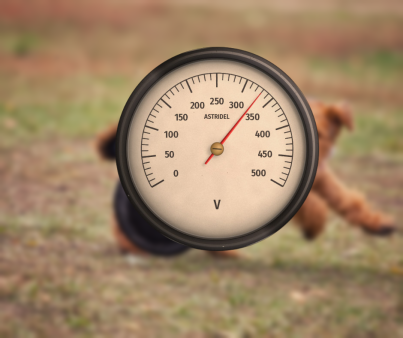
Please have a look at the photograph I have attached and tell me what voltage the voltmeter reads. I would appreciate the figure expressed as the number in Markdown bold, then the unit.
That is **330** V
